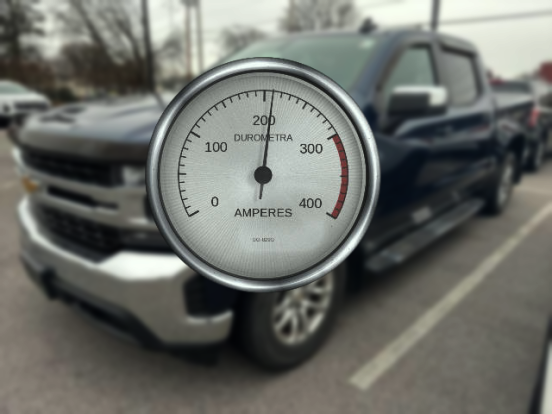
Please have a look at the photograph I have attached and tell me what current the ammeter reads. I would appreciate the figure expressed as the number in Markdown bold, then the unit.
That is **210** A
